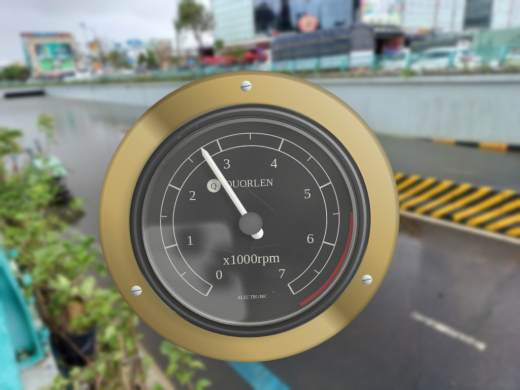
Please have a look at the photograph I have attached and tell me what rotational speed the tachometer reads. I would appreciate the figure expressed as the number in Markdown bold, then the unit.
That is **2750** rpm
